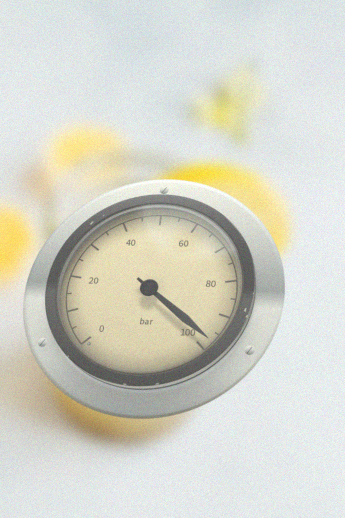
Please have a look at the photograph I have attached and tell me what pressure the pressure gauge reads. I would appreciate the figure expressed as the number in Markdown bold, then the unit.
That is **97.5** bar
